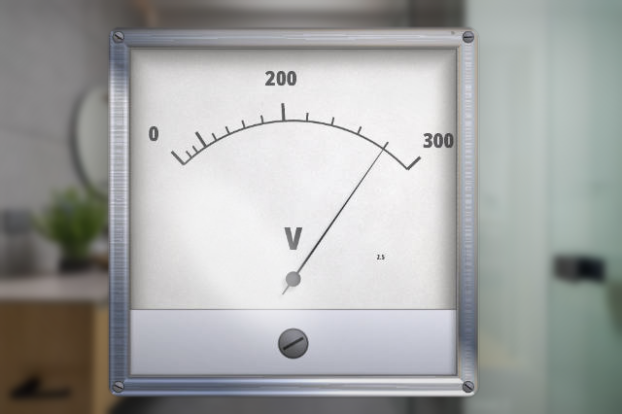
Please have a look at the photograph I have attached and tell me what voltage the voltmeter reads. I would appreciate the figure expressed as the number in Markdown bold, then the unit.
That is **280** V
